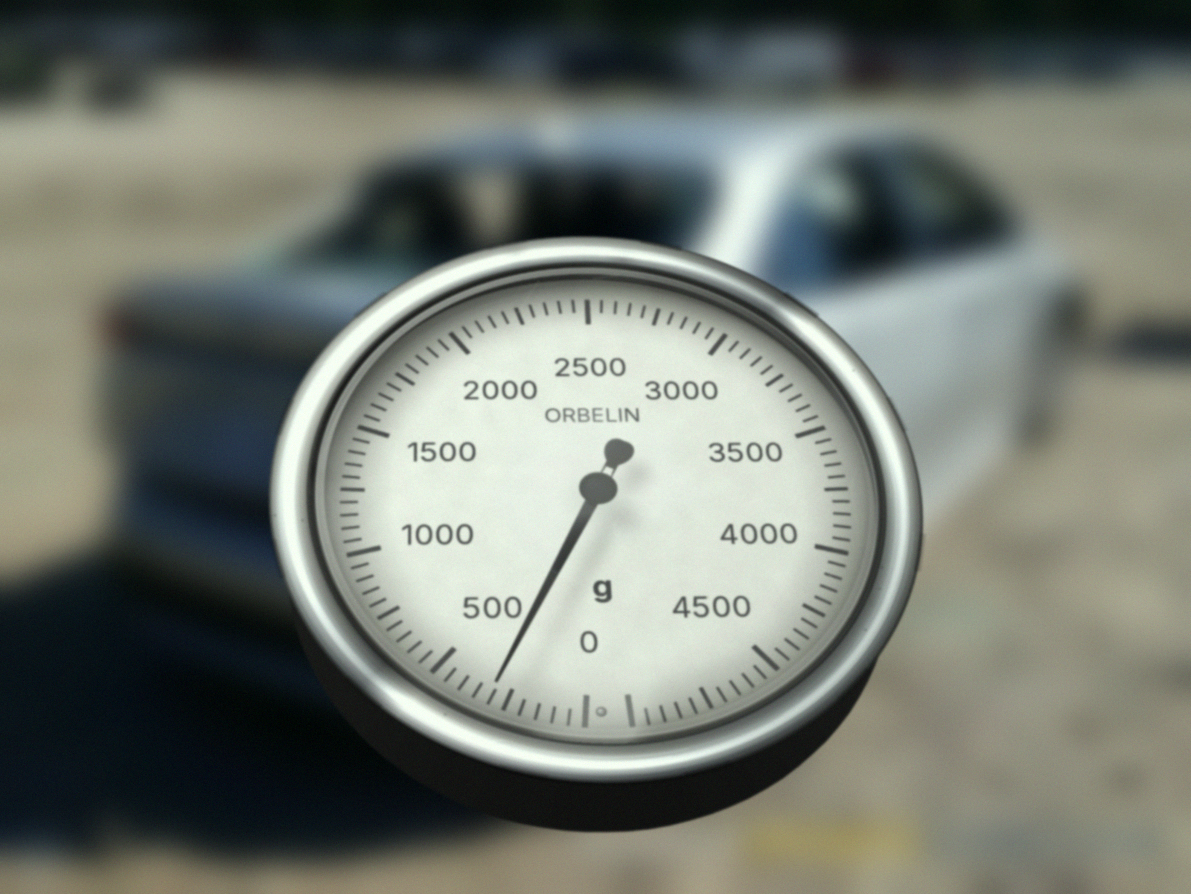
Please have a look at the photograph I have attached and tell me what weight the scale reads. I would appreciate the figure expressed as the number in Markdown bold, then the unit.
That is **300** g
